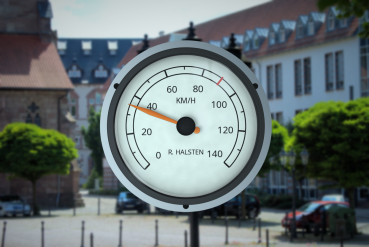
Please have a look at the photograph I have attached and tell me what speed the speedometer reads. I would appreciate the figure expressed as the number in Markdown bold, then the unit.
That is **35** km/h
